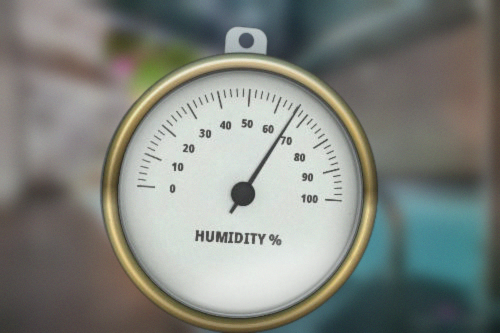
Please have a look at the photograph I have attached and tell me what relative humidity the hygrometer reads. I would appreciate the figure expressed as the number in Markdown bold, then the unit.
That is **66** %
